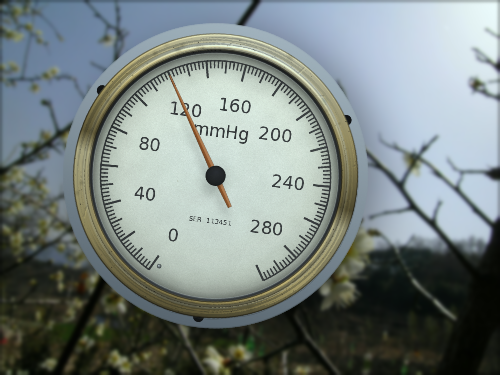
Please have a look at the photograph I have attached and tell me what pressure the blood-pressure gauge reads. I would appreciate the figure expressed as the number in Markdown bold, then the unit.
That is **120** mmHg
